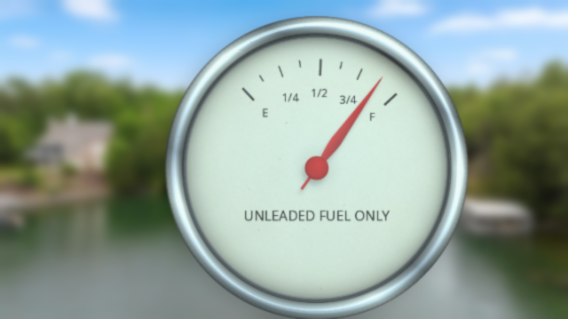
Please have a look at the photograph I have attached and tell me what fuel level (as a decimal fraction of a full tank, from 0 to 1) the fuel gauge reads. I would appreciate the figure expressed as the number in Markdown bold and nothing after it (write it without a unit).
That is **0.875**
